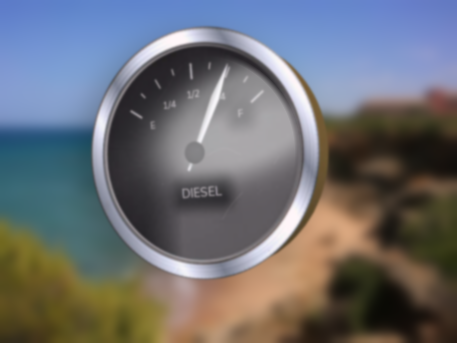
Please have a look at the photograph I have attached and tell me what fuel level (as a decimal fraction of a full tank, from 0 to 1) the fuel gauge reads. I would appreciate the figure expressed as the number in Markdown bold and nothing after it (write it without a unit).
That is **0.75**
